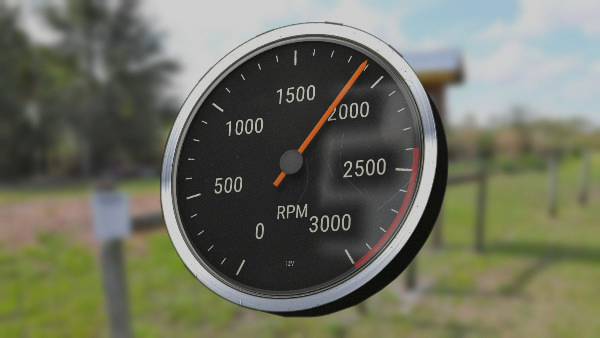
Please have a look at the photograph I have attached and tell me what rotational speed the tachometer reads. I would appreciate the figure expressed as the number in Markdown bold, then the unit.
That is **1900** rpm
